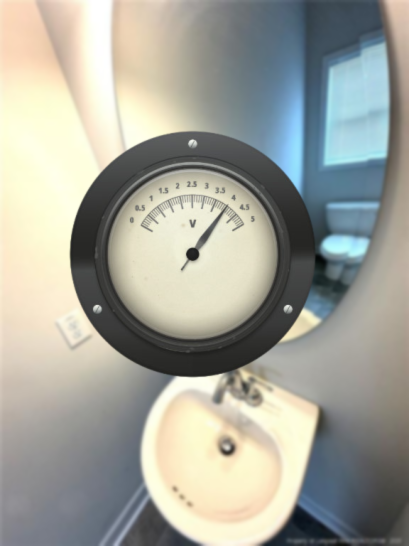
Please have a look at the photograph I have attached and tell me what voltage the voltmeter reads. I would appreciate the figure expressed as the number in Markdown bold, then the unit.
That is **4** V
